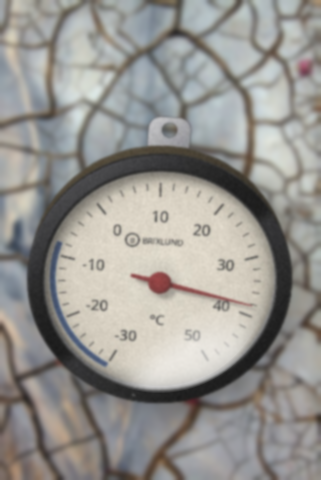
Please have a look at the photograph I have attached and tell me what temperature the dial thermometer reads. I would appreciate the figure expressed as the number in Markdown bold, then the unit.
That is **38** °C
